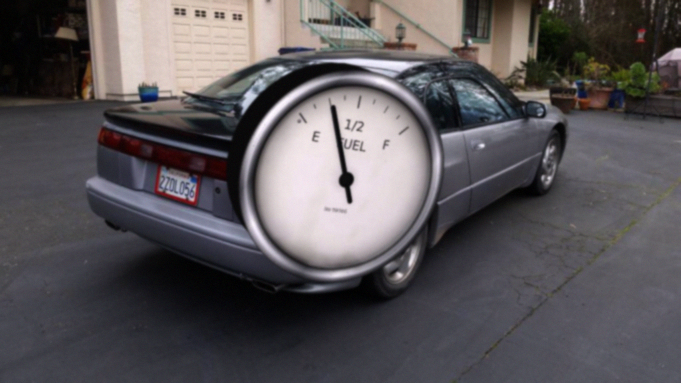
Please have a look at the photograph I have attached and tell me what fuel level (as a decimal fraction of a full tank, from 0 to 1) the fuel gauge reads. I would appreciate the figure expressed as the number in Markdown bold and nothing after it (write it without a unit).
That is **0.25**
